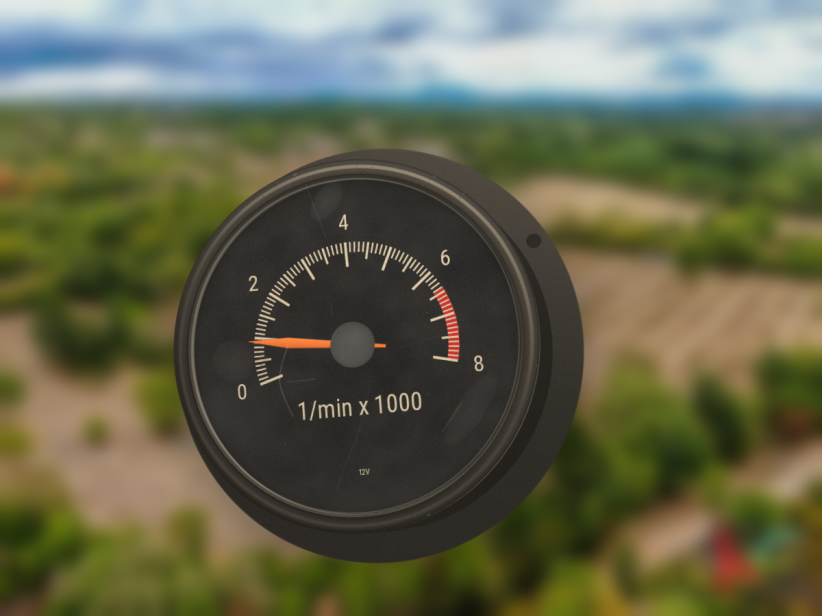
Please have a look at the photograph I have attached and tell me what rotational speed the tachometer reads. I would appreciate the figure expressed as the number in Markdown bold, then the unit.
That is **900** rpm
